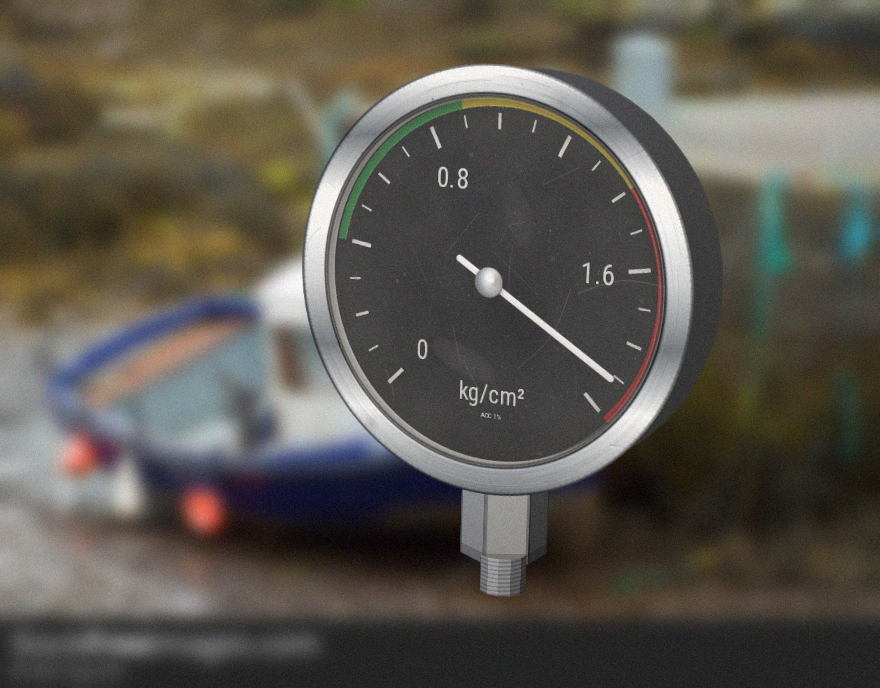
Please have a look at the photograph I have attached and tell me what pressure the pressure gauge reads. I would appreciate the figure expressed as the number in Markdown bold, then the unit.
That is **1.9** kg/cm²
